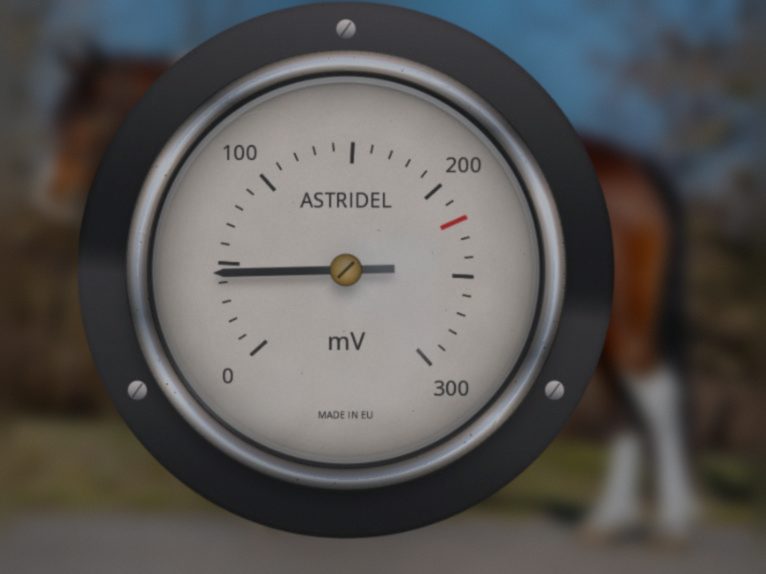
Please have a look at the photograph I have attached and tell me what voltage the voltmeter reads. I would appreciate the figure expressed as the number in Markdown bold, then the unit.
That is **45** mV
